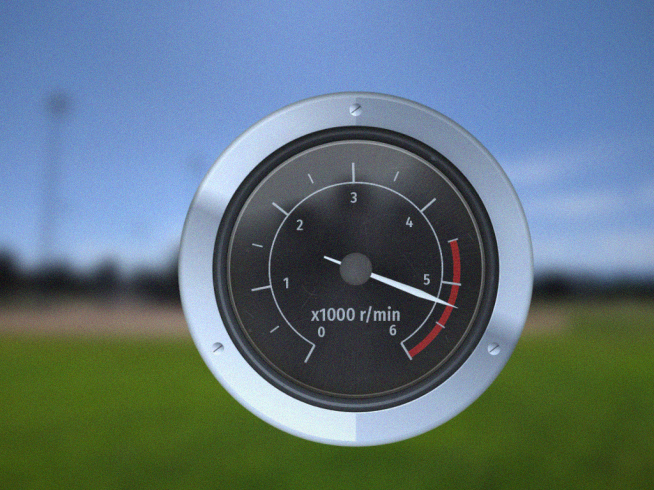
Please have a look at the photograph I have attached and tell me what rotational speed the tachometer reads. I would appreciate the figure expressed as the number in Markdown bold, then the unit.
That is **5250** rpm
